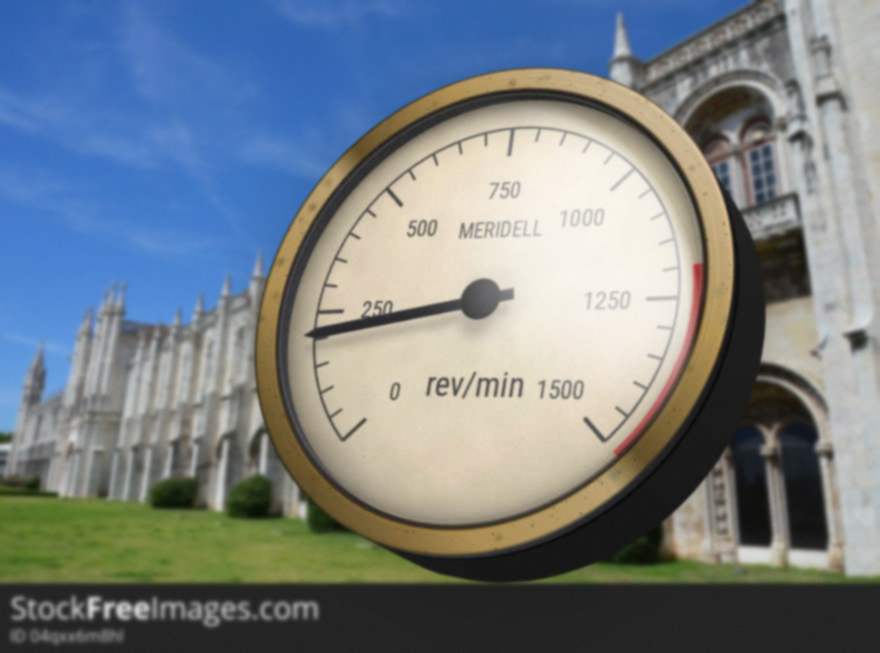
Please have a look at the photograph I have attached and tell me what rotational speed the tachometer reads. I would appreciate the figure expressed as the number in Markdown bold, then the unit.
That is **200** rpm
